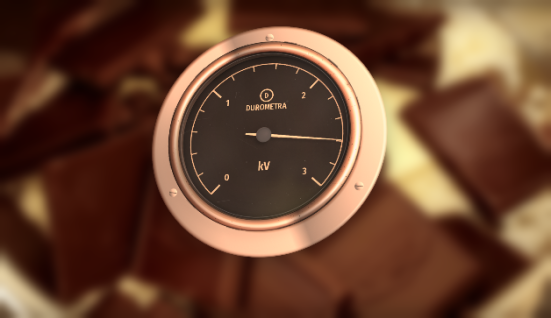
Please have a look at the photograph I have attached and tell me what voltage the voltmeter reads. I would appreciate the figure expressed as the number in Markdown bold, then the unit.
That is **2.6** kV
